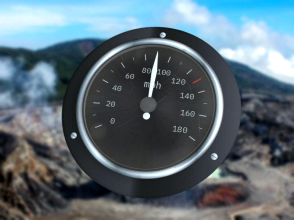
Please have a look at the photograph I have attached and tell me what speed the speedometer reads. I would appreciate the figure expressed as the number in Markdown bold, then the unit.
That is **90** mph
